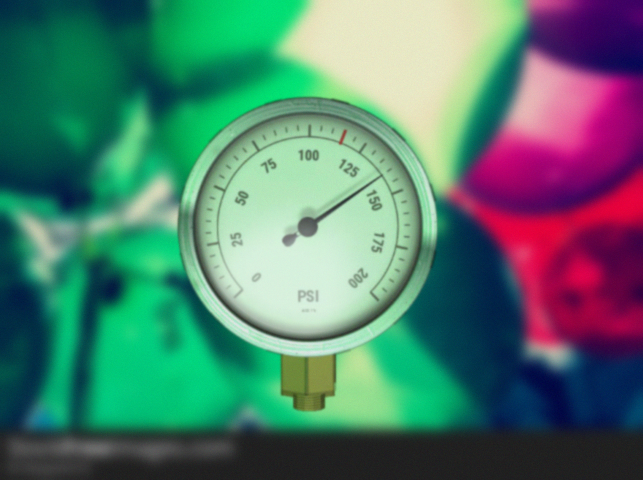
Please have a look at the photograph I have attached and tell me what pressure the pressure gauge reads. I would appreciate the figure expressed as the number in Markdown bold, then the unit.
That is **140** psi
